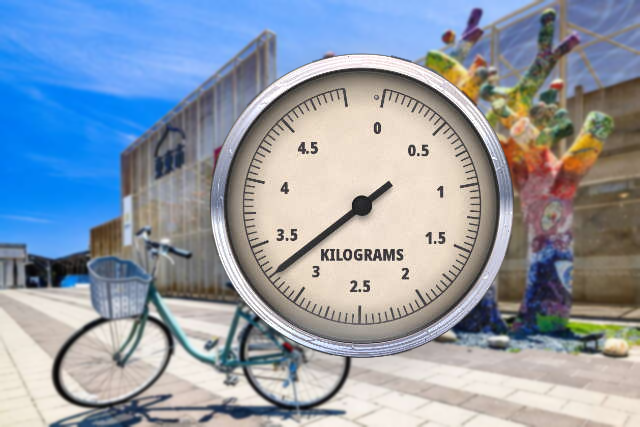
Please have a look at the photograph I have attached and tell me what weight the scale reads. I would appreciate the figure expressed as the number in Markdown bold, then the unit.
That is **3.25** kg
